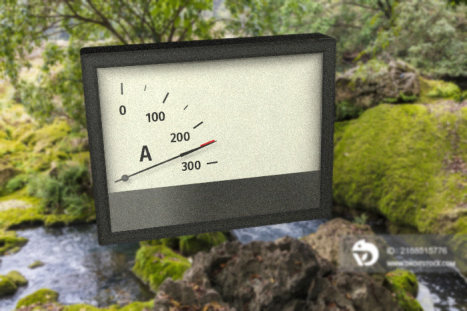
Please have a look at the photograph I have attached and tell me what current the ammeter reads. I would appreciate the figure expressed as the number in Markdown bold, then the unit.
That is **250** A
